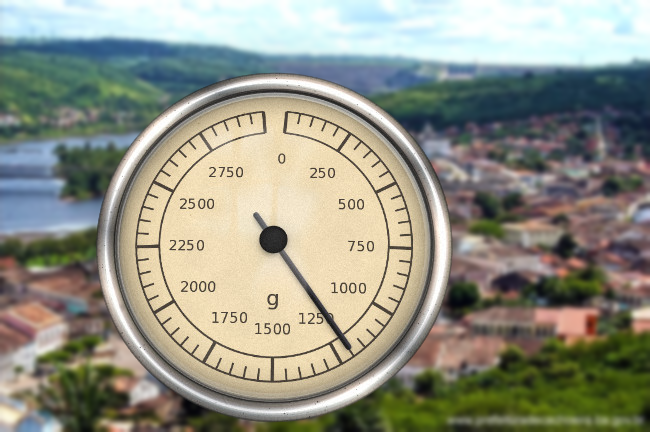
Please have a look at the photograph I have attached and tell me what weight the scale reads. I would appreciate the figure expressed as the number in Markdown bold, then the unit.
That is **1200** g
